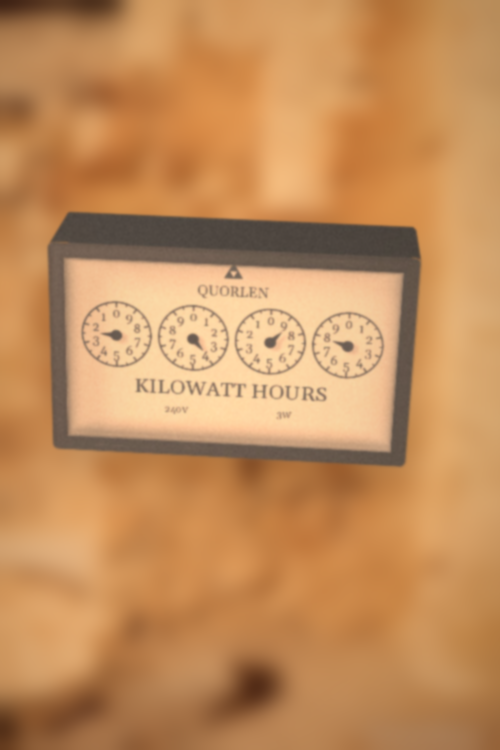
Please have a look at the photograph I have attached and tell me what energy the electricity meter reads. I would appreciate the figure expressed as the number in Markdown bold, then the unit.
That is **2388** kWh
